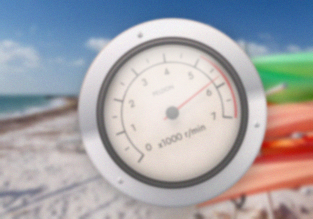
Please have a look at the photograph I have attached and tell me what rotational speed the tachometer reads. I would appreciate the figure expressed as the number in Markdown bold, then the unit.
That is **5750** rpm
